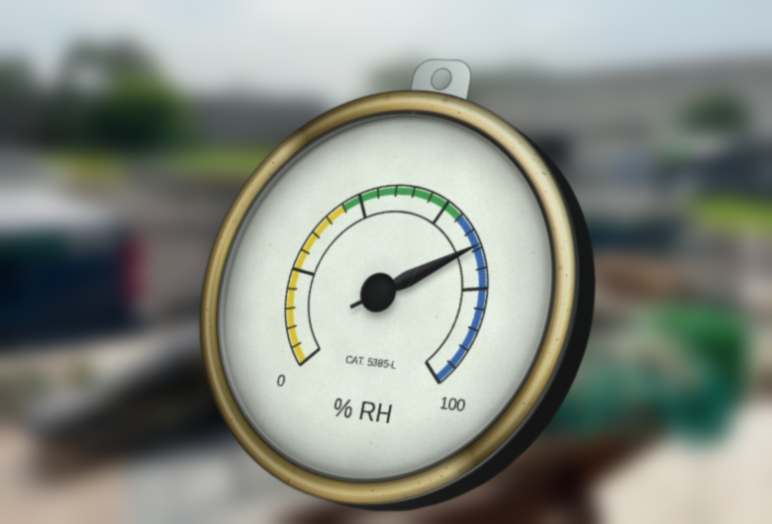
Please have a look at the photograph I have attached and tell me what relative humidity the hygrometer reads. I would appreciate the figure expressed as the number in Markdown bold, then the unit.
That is **72** %
